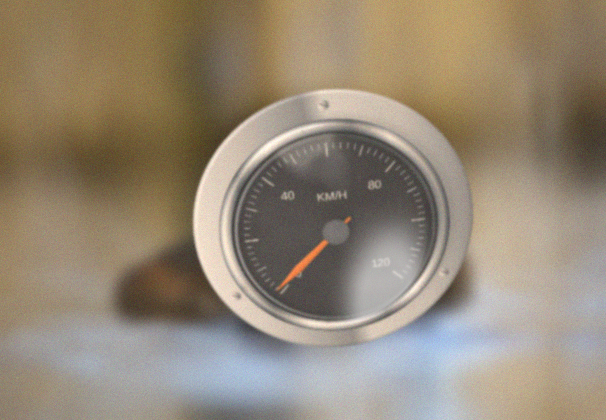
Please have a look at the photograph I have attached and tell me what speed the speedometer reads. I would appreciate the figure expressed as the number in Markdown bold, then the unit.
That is **2** km/h
